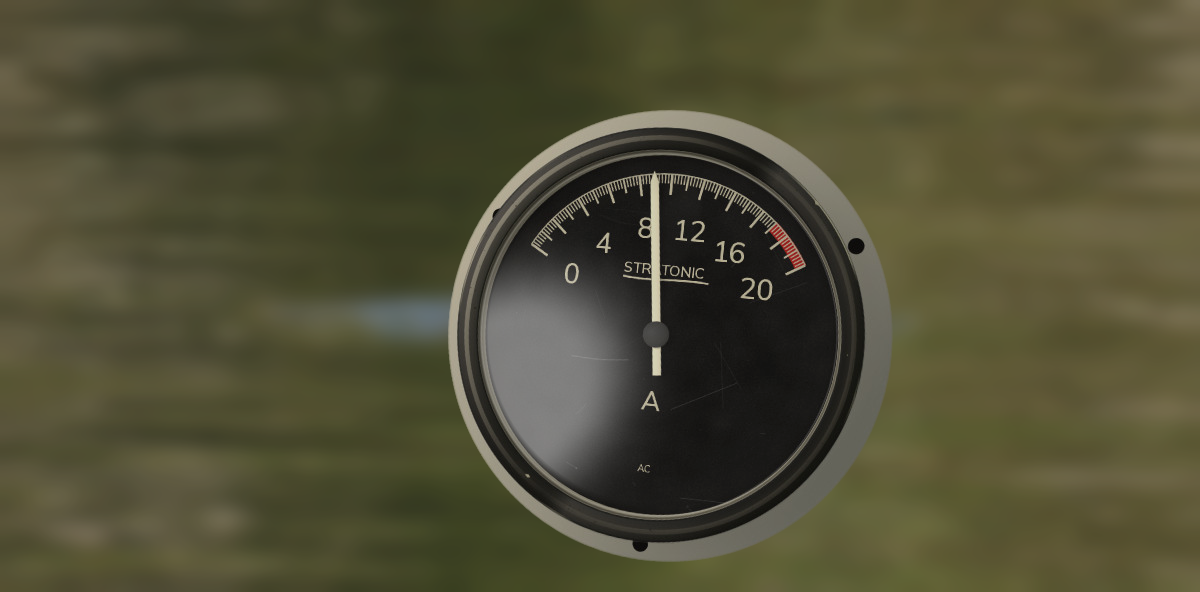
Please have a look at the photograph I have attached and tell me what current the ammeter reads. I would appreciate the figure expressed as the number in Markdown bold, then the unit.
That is **9** A
